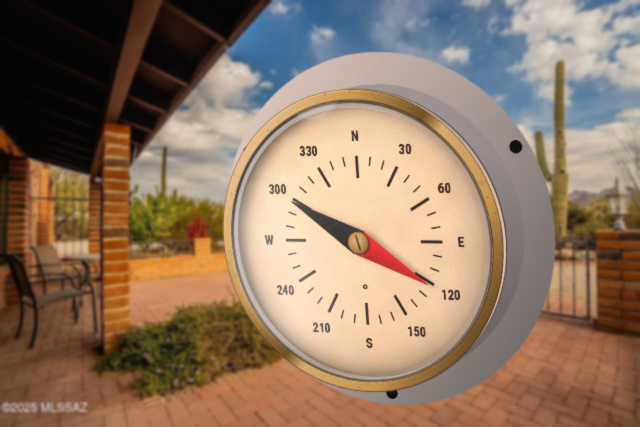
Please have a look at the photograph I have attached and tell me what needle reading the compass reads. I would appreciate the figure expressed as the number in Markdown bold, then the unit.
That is **120** °
